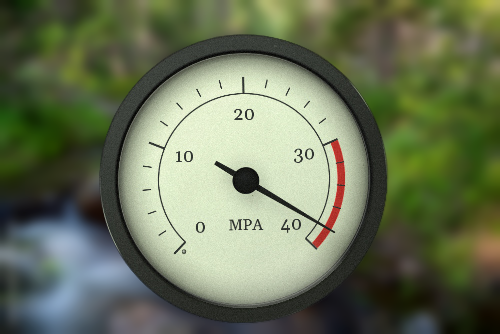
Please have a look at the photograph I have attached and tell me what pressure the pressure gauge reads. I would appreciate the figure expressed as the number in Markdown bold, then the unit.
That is **38** MPa
